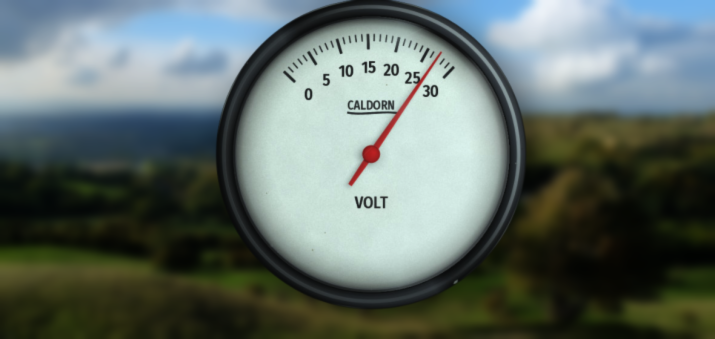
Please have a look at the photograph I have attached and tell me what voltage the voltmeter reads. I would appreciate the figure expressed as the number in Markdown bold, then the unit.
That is **27** V
